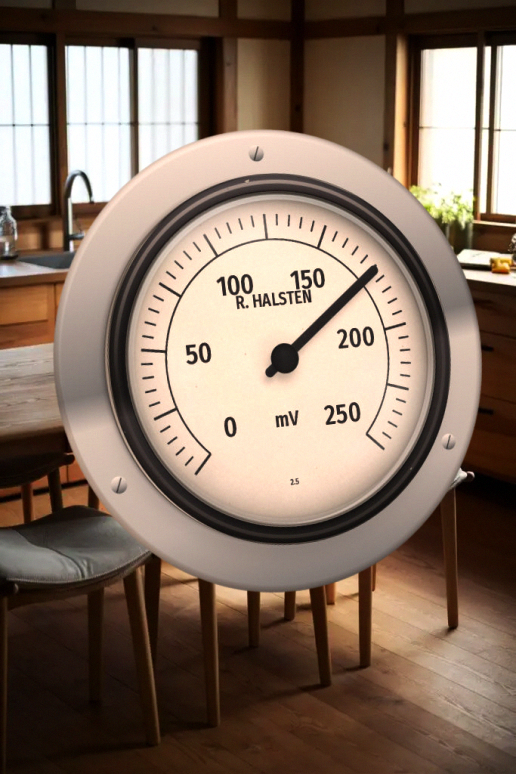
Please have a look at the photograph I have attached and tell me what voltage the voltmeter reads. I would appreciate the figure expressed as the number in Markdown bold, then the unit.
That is **175** mV
